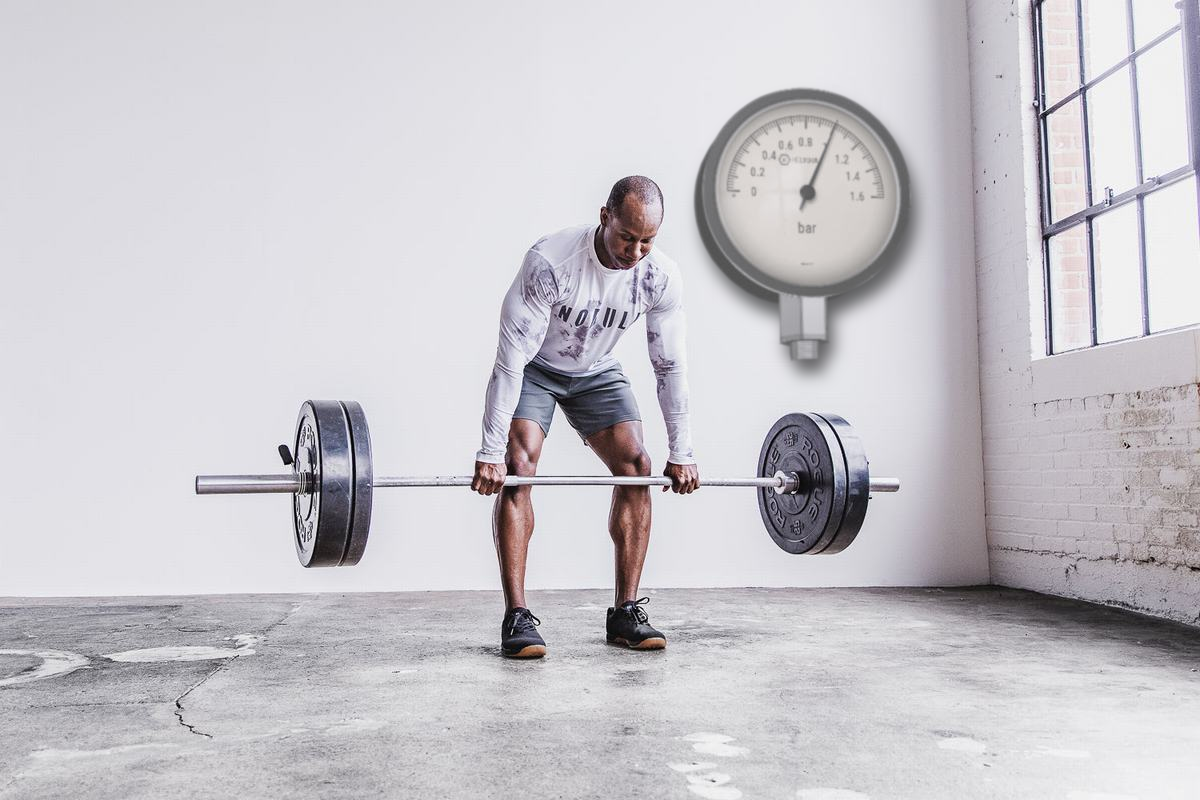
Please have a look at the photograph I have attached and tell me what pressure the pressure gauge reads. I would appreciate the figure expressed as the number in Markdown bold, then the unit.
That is **1** bar
